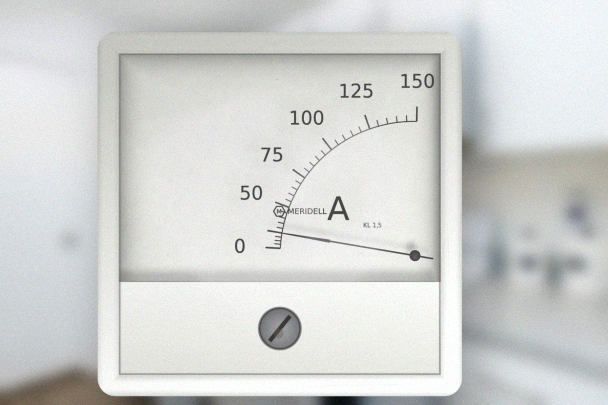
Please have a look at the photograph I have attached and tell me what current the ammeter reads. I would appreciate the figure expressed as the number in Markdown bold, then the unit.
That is **25** A
